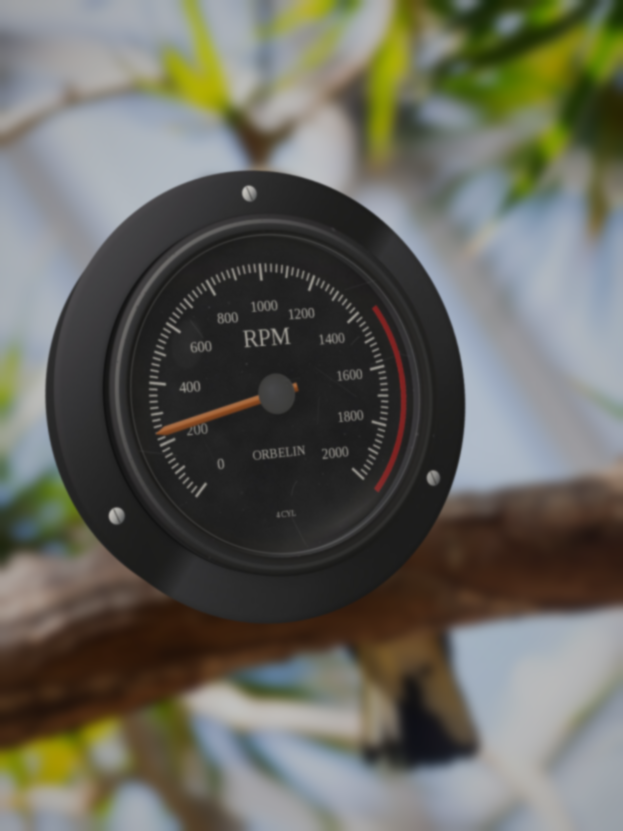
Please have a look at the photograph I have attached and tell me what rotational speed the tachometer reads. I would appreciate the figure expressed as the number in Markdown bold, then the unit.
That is **240** rpm
